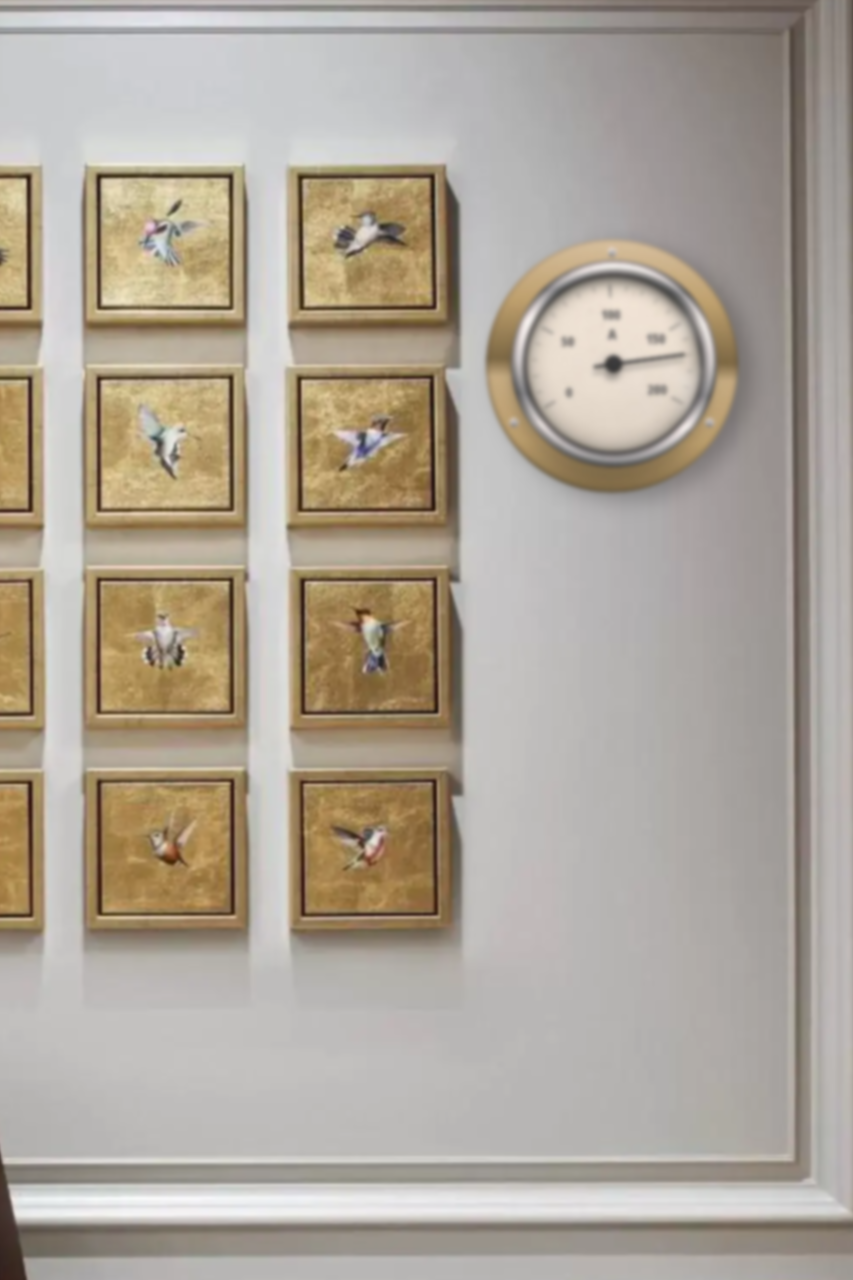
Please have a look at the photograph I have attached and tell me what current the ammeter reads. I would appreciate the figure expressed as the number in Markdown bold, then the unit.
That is **170** A
